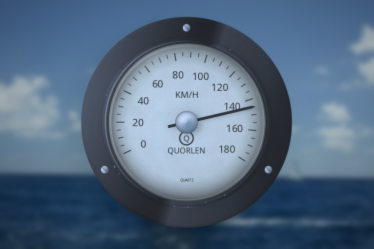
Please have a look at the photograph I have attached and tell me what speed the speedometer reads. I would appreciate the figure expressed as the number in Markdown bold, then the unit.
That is **145** km/h
